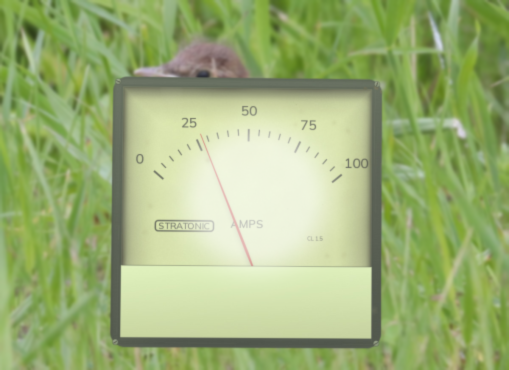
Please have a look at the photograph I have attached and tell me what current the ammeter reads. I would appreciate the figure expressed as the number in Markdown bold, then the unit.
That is **27.5** A
